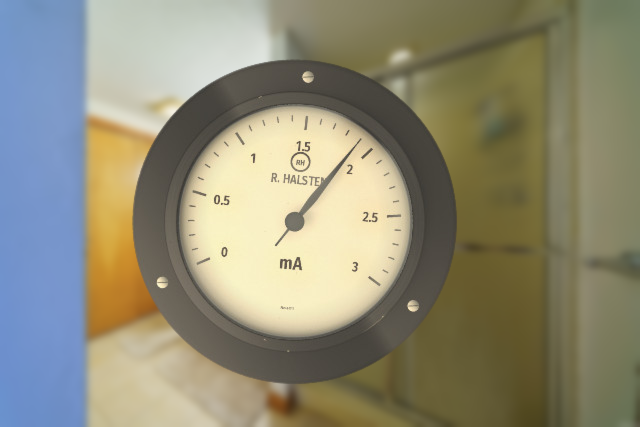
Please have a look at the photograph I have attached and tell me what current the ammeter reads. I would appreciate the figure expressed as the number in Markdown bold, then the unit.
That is **1.9** mA
